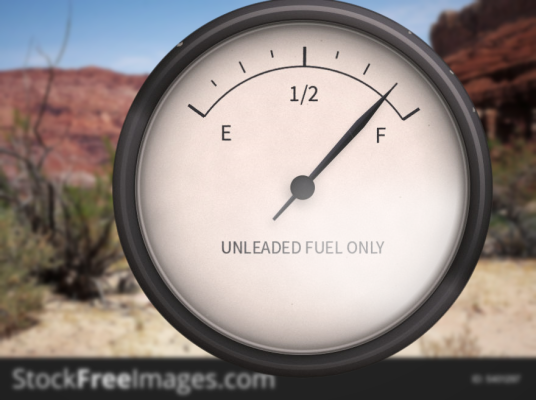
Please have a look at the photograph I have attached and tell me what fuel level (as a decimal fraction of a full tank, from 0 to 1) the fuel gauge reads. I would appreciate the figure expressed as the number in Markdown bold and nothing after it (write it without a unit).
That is **0.875**
